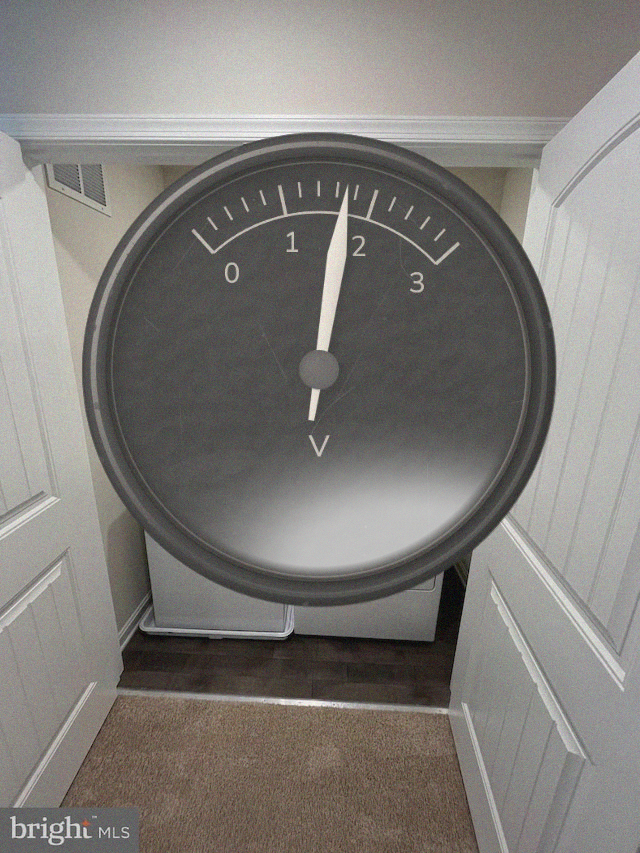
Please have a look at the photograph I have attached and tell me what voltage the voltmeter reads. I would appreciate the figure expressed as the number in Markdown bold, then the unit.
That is **1.7** V
